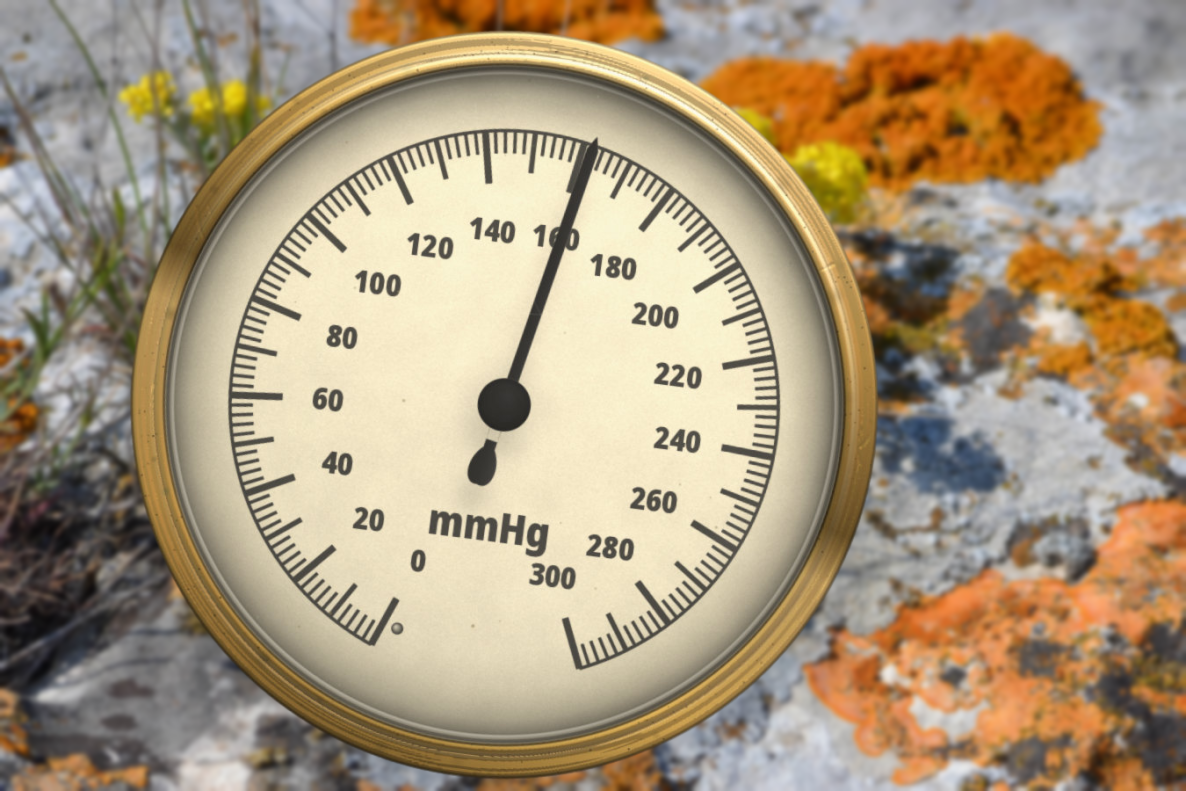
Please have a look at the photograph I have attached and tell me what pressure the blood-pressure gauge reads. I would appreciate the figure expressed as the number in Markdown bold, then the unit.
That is **162** mmHg
